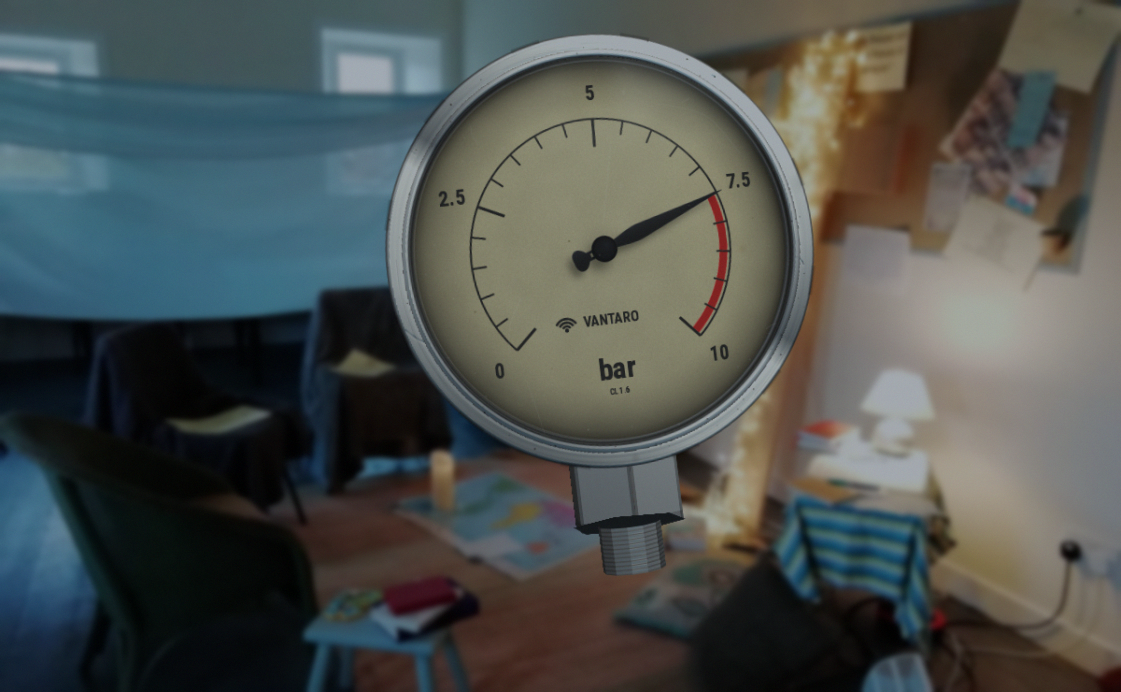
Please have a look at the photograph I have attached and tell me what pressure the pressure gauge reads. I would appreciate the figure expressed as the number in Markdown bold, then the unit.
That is **7.5** bar
